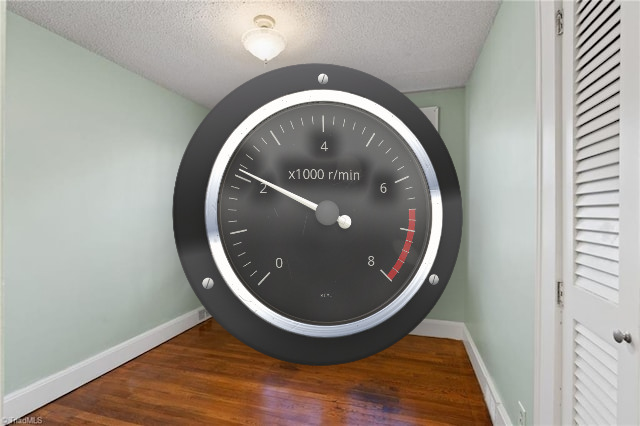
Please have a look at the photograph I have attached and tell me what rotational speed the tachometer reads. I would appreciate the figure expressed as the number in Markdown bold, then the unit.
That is **2100** rpm
